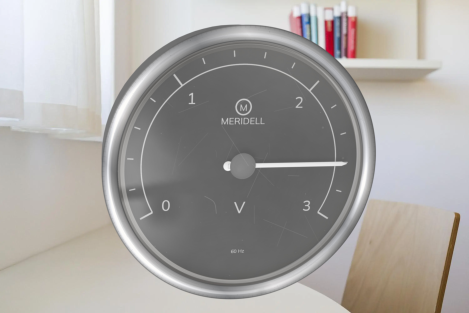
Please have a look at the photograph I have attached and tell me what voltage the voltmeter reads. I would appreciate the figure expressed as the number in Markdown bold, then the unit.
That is **2.6** V
